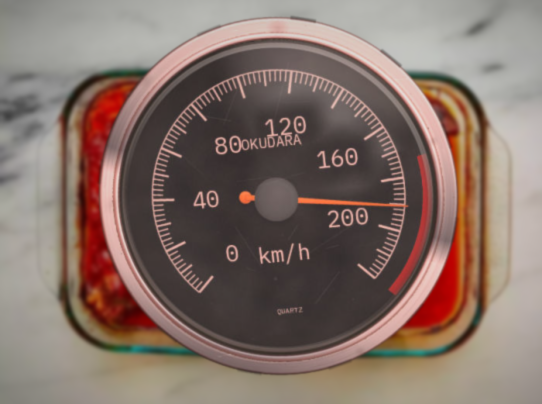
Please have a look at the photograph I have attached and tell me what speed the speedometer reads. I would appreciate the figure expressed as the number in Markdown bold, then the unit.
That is **190** km/h
